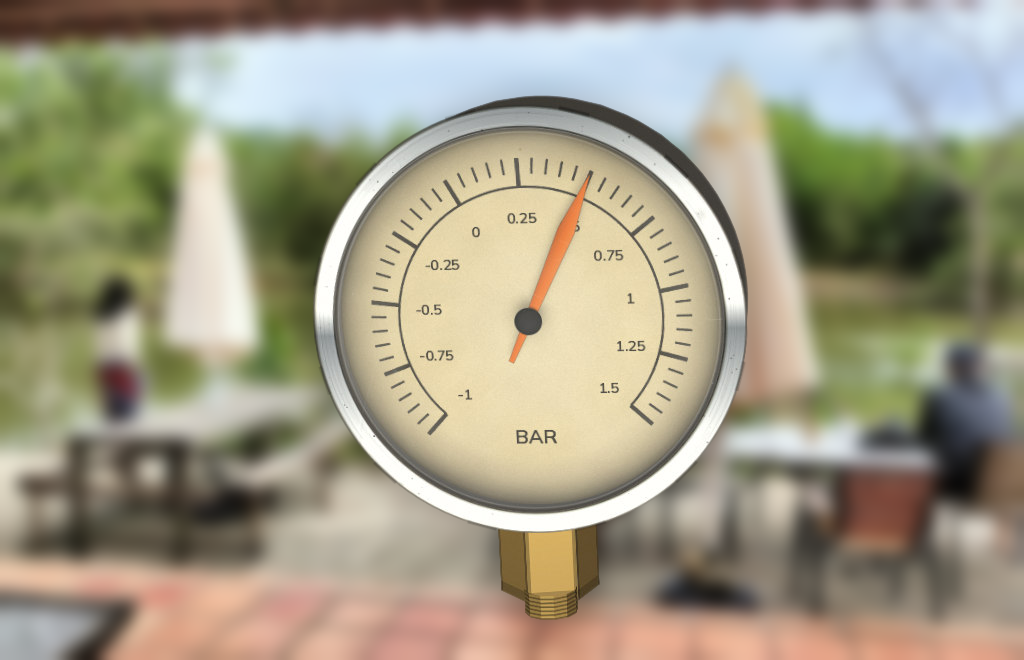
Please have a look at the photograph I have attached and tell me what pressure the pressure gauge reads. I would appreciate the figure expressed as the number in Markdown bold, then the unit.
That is **0.5** bar
